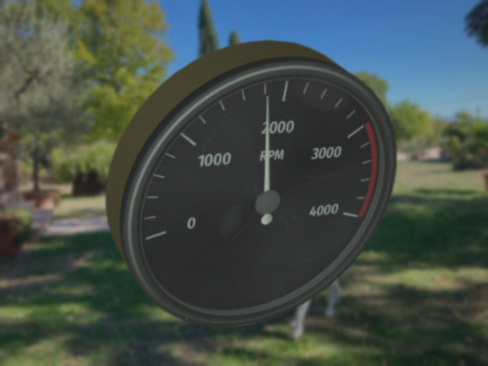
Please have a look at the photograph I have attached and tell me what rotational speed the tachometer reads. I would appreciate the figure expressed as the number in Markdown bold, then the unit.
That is **1800** rpm
